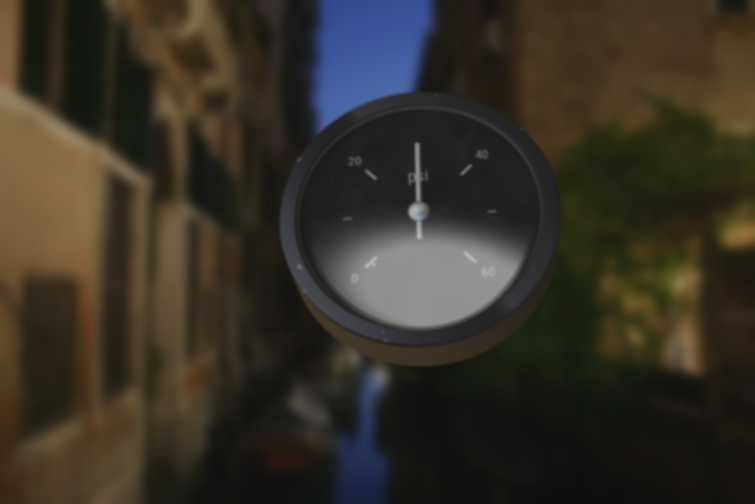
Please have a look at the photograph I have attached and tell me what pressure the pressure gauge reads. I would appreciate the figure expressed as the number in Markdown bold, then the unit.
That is **30** psi
